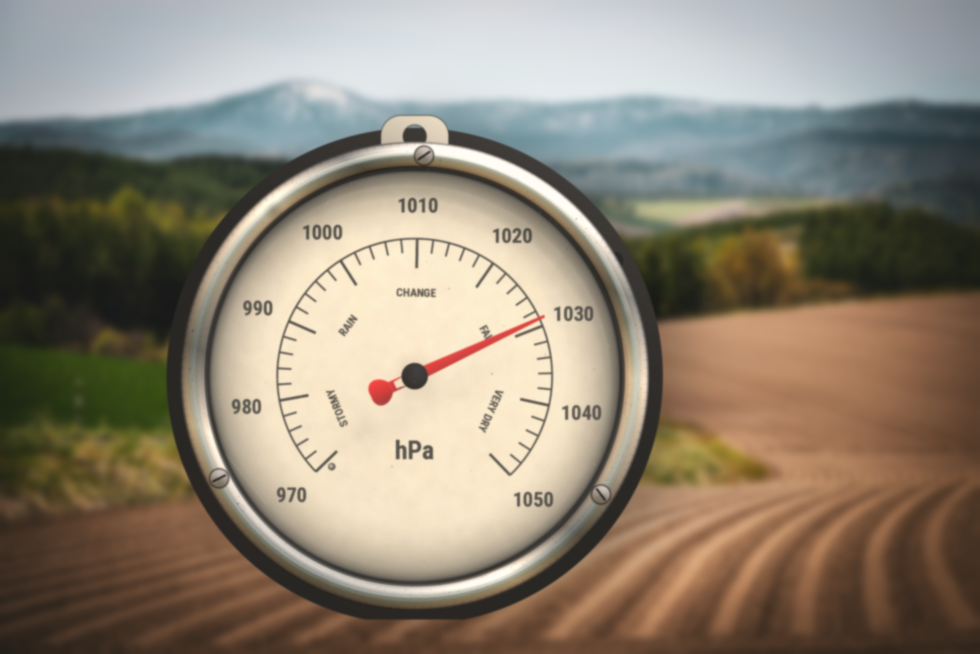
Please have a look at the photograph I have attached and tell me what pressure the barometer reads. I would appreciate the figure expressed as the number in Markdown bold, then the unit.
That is **1029** hPa
